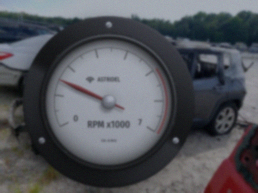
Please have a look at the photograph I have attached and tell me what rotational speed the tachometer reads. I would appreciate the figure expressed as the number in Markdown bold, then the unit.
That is **1500** rpm
